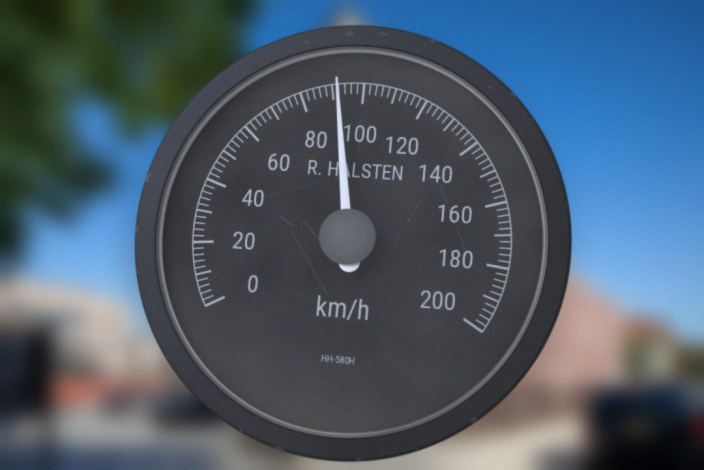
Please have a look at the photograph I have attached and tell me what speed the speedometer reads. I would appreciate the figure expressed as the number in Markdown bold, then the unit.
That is **92** km/h
